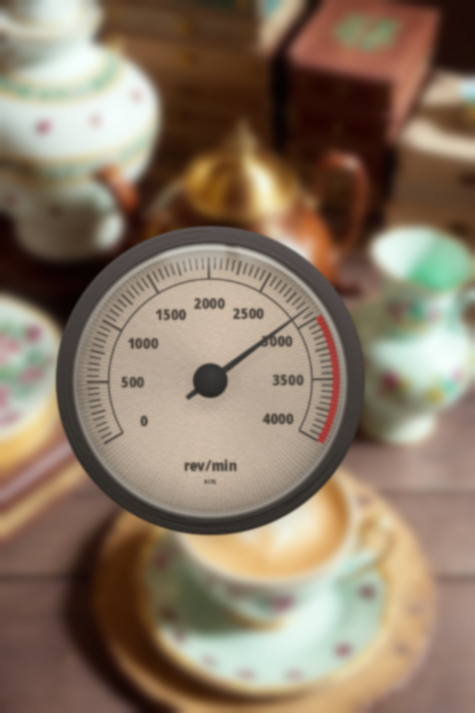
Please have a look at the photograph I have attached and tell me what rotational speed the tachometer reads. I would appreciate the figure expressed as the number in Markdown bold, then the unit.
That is **2900** rpm
